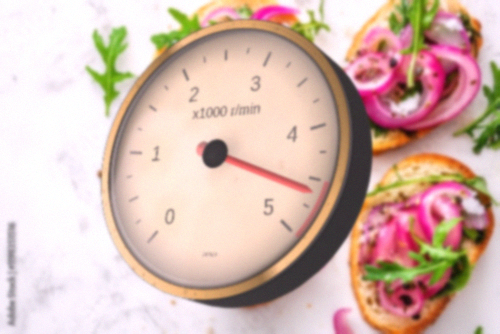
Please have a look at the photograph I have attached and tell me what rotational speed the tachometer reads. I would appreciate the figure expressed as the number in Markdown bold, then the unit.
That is **4625** rpm
